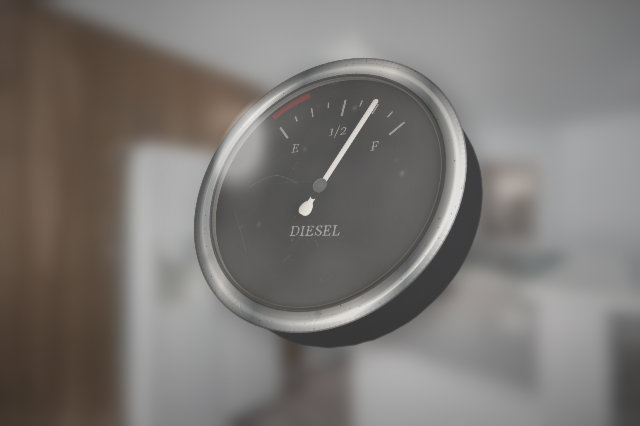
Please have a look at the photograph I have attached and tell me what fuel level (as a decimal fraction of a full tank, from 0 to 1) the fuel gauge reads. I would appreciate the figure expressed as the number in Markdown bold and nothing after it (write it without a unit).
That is **0.75**
